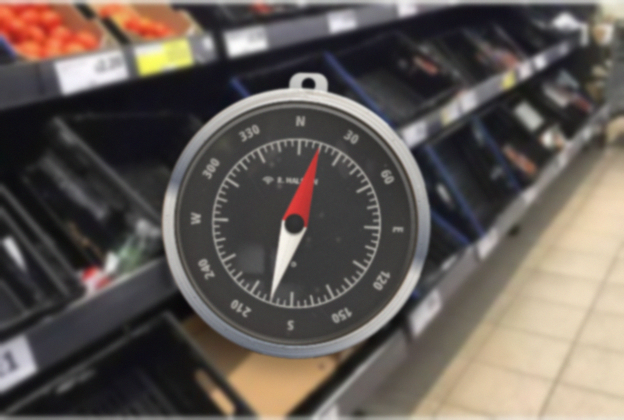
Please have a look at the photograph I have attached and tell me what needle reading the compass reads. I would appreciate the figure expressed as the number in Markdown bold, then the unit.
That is **15** °
